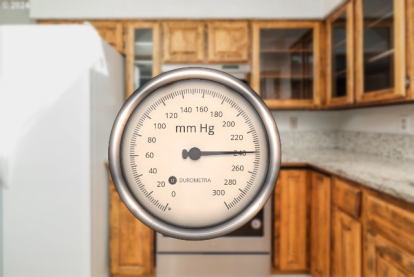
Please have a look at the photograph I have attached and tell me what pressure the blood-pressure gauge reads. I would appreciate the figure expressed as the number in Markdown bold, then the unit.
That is **240** mmHg
